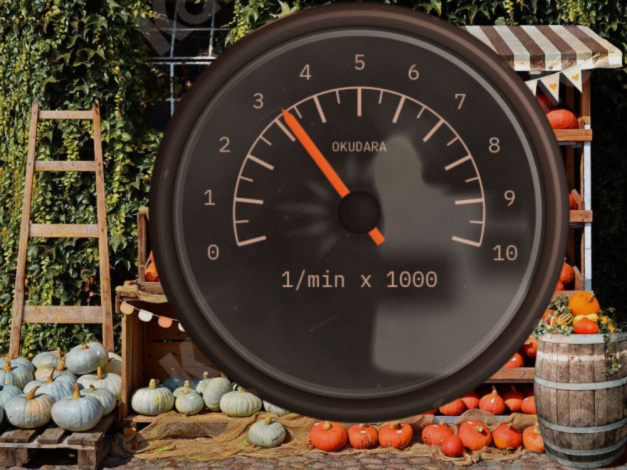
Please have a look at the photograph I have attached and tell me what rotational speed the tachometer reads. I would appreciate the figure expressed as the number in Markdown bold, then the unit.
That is **3250** rpm
